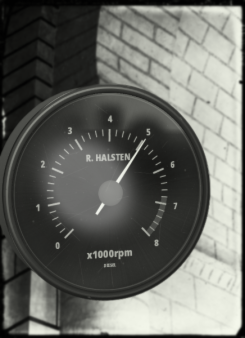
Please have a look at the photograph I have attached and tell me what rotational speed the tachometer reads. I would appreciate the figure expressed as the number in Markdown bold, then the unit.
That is **5000** rpm
